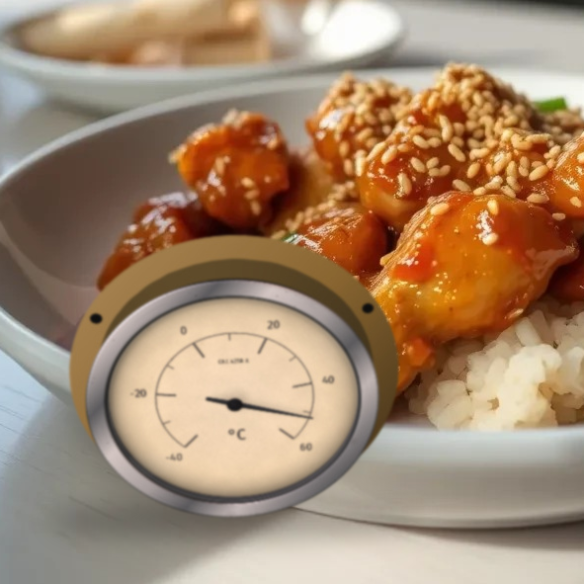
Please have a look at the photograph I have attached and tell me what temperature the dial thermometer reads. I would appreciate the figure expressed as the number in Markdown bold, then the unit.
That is **50** °C
